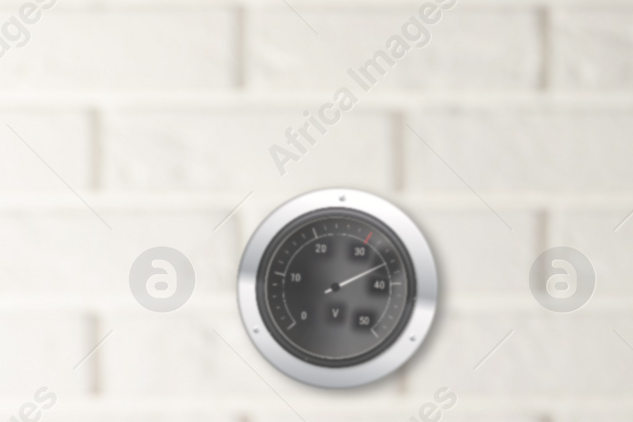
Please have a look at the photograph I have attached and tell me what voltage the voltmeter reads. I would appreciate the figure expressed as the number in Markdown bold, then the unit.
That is **36** V
